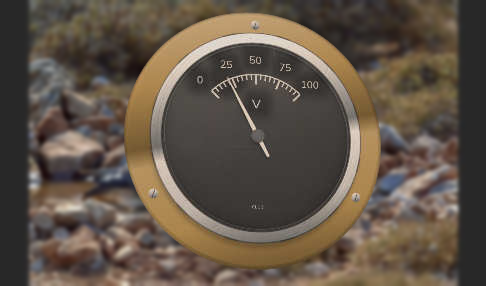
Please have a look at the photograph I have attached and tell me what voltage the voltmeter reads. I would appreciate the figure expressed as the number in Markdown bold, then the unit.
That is **20** V
